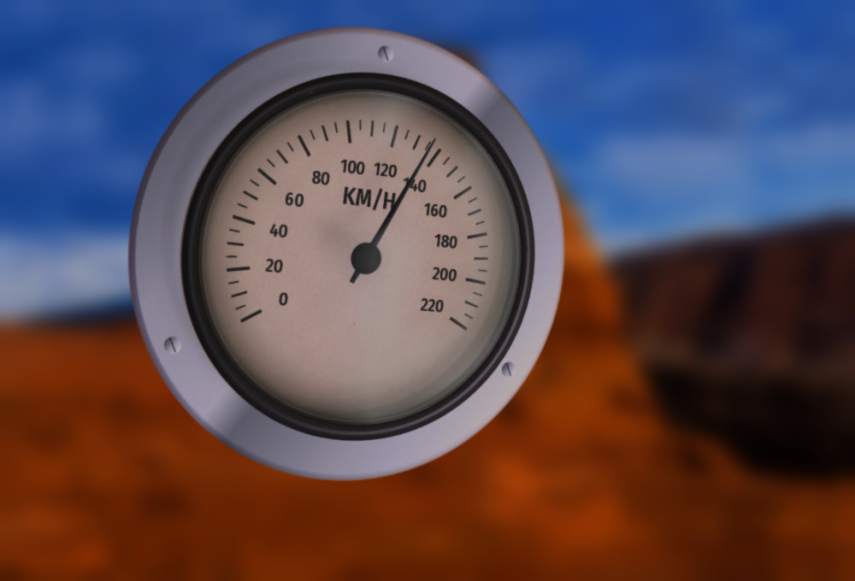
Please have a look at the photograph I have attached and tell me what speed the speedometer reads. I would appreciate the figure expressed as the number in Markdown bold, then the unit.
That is **135** km/h
